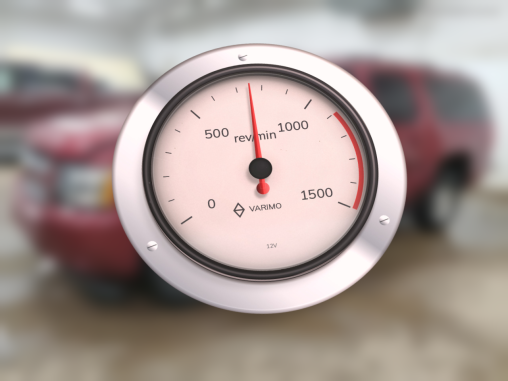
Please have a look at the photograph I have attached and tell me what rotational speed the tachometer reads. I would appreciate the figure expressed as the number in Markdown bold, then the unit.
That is **750** rpm
